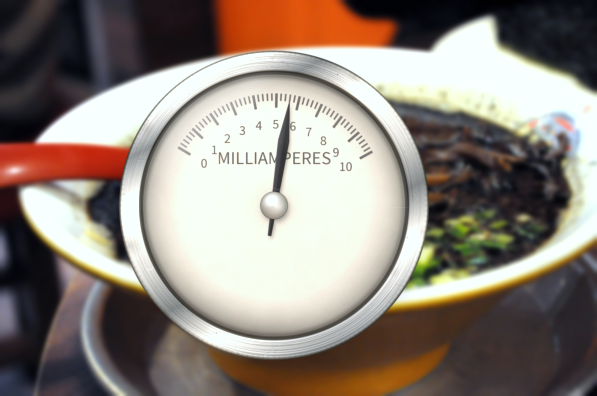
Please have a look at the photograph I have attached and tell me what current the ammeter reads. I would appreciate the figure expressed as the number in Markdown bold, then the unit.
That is **5.6** mA
